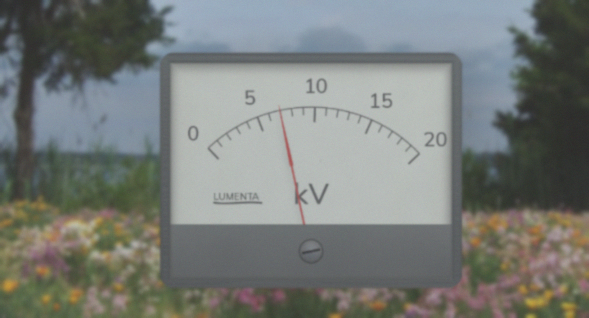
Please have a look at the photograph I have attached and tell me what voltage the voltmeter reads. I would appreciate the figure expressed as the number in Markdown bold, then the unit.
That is **7** kV
